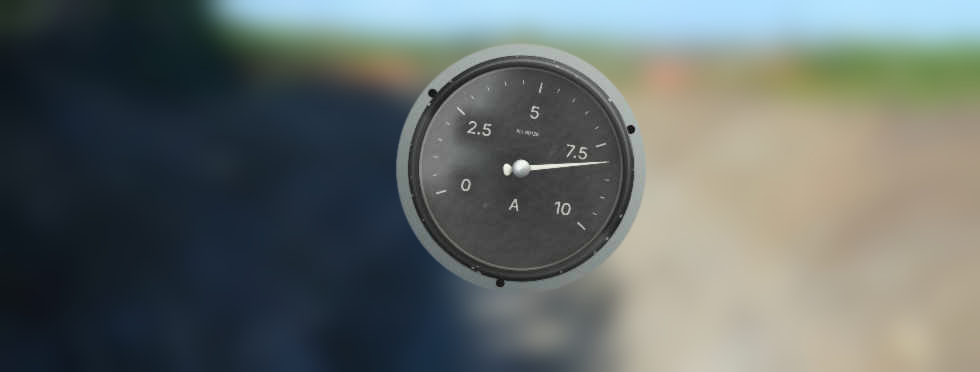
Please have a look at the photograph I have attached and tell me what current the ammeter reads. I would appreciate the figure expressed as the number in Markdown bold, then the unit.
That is **8** A
